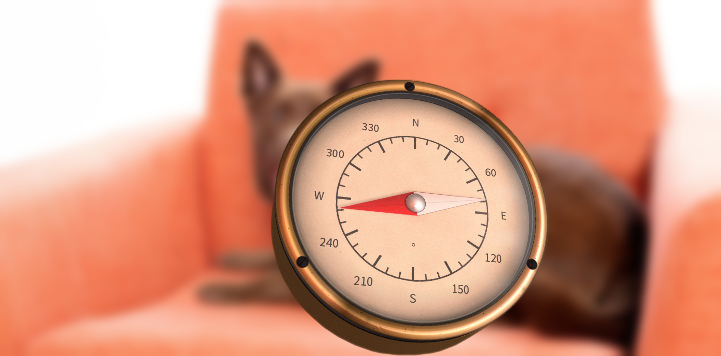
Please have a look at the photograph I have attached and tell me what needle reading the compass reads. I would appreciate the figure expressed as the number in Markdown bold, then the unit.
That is **260** °
